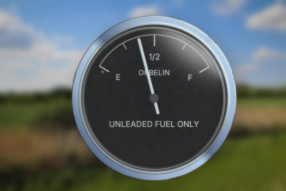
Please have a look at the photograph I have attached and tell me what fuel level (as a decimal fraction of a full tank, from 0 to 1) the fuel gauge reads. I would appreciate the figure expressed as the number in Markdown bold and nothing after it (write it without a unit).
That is **0.375**
